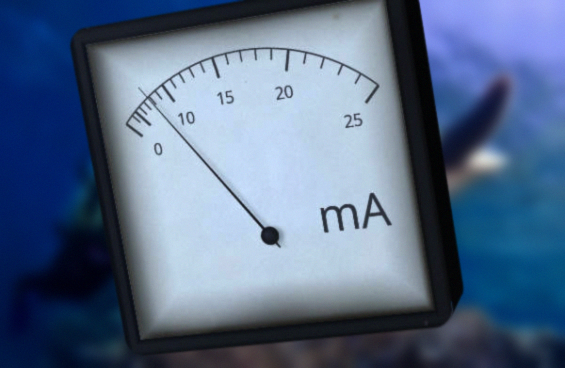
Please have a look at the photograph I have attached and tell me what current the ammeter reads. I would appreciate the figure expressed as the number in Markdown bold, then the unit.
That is **8** mA
